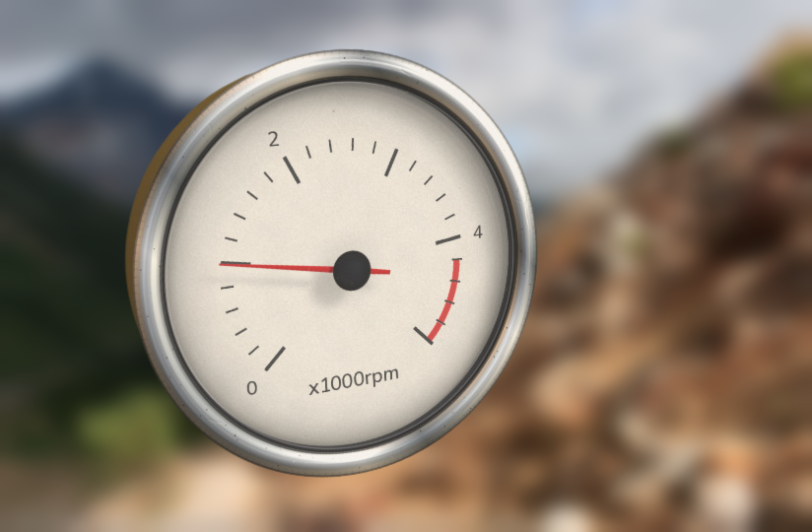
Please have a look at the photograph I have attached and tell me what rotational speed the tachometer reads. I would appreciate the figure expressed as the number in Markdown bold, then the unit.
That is **1000** rpm
